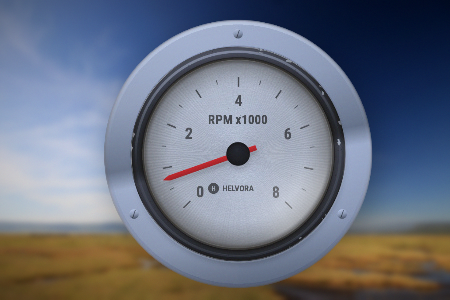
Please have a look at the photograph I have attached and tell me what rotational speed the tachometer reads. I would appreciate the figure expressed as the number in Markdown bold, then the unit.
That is **750** rpm
